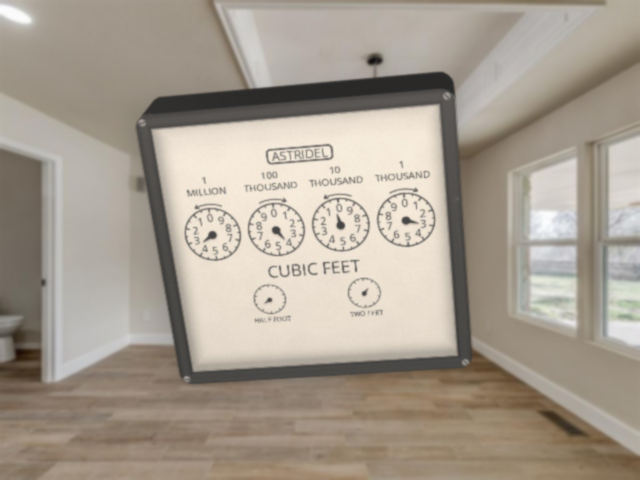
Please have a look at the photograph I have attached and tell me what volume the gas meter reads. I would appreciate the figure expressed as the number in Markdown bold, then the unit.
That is **340300** ft³
